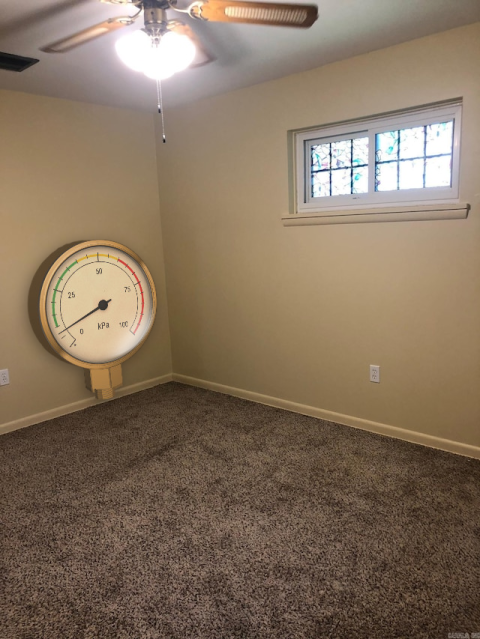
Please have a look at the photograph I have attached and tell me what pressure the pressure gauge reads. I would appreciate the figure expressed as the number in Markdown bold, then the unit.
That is **7.5** kPa
